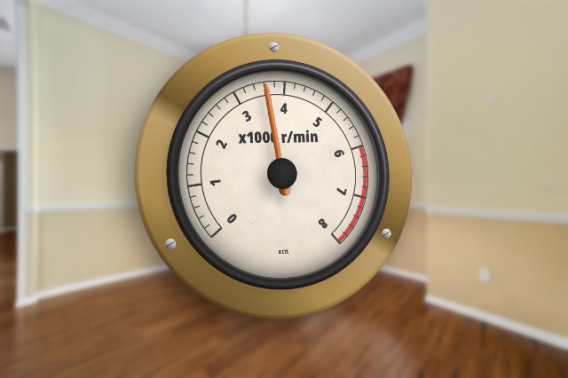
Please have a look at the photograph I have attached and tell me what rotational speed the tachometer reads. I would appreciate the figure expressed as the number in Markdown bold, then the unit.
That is **3600** rpm
